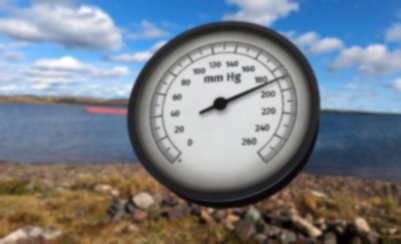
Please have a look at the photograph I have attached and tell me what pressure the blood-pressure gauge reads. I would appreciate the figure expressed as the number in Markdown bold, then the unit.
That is **190** mmHg
